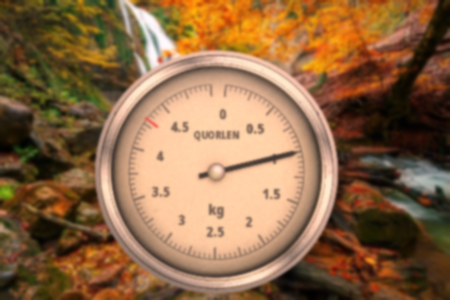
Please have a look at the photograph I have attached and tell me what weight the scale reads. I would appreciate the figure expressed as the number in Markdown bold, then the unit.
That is **1** kg
